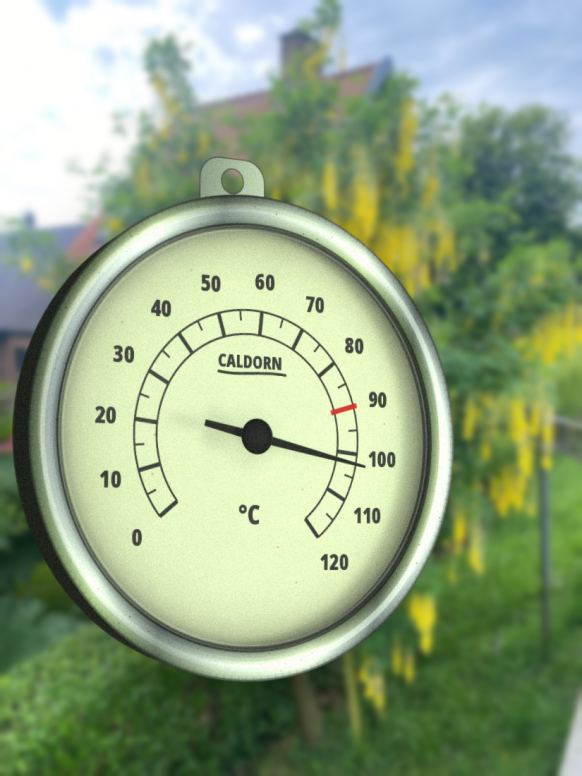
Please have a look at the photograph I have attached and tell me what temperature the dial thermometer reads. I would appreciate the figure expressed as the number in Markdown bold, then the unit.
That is **102.5** °C
